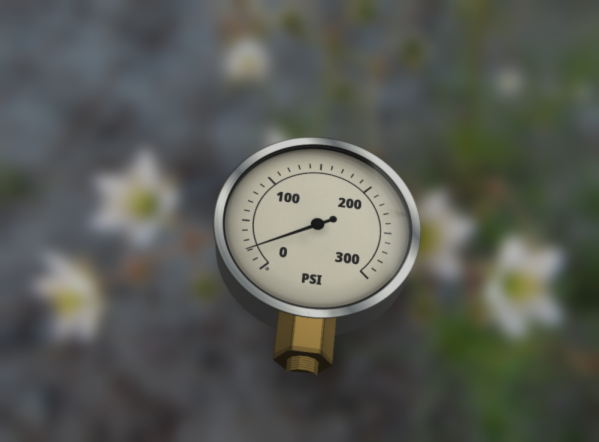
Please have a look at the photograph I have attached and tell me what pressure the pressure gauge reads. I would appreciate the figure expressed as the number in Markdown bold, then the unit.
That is **20** psi
